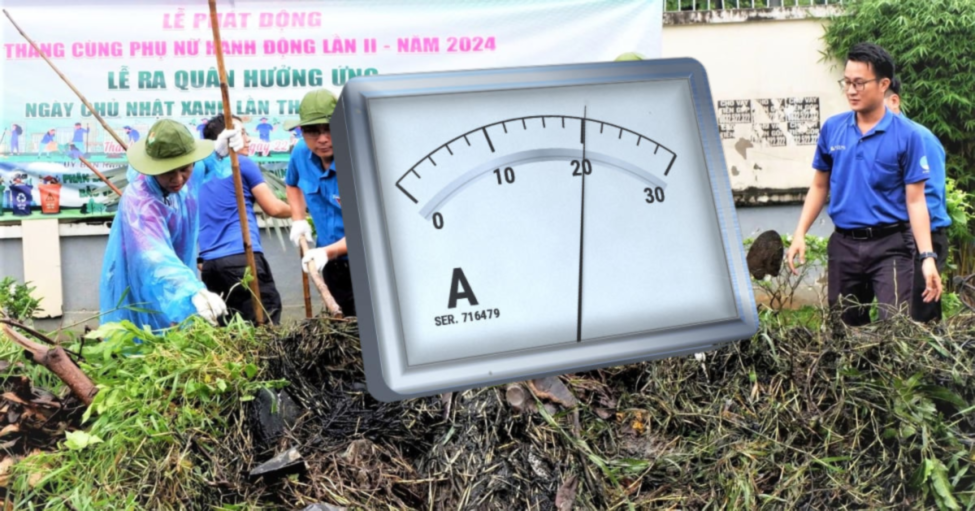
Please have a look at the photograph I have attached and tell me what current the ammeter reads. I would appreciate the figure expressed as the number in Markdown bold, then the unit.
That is **20** A
